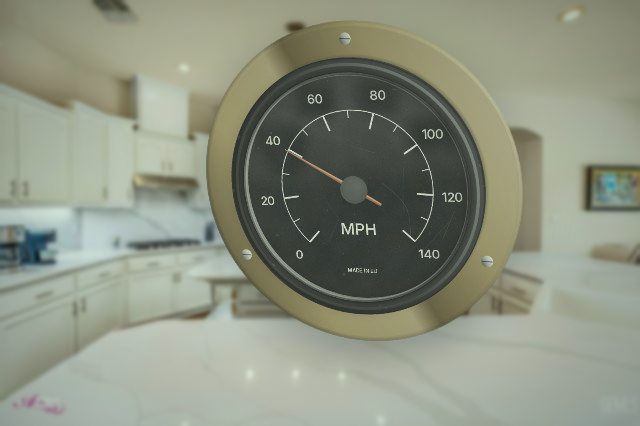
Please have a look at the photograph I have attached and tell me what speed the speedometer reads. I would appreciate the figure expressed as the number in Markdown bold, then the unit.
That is **40** mph
